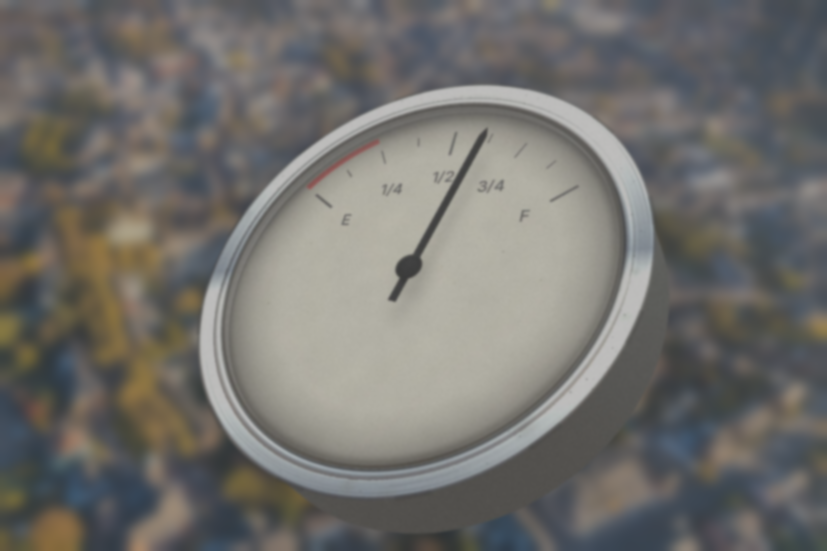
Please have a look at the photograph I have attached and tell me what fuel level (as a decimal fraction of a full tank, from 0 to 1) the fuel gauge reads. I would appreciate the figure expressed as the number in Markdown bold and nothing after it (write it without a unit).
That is **0.625**
